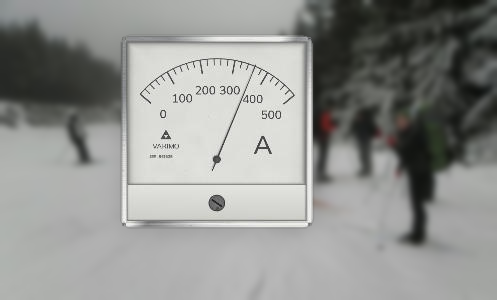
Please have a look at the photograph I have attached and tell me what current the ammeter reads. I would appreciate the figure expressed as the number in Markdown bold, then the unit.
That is **360** A
